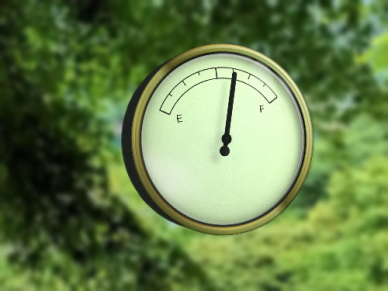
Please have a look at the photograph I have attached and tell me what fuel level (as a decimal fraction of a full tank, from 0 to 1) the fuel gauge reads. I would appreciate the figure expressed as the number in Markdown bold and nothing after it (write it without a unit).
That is **0.625**
